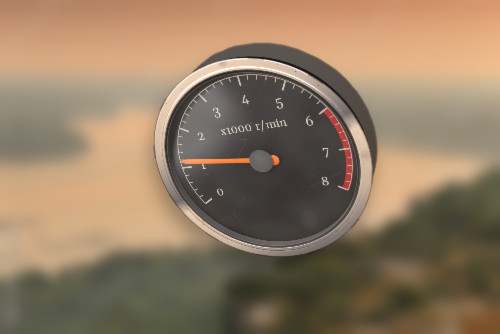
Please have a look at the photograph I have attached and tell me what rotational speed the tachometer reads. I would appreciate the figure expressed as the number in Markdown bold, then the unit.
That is **1200** rpm
